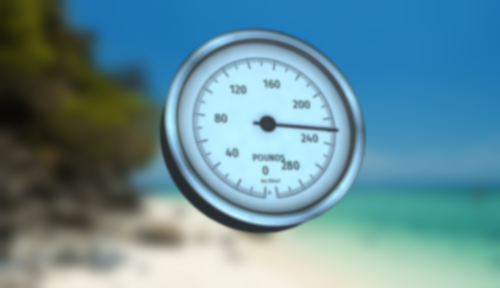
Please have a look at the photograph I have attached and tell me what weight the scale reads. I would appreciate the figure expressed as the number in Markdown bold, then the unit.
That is **230** lb
